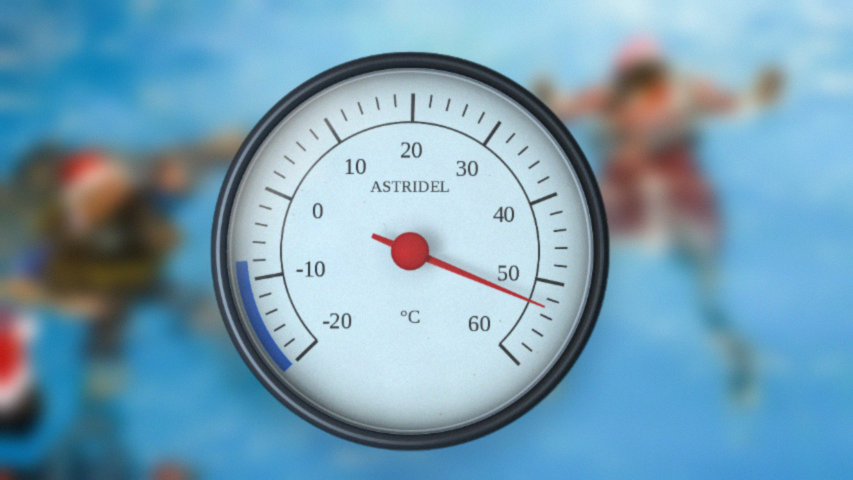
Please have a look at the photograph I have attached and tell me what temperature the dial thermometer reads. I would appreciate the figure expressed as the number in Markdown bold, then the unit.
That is **53** °C
